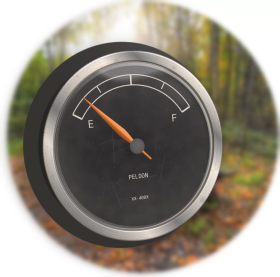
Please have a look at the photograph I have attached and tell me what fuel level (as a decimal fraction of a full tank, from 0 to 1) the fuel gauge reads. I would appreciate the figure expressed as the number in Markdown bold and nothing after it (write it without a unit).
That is **0.125**
